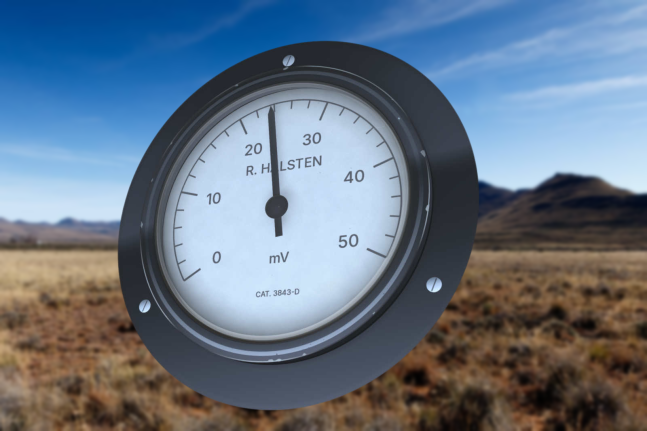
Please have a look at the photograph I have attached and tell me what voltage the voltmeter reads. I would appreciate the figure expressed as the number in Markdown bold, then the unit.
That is **24** mV
